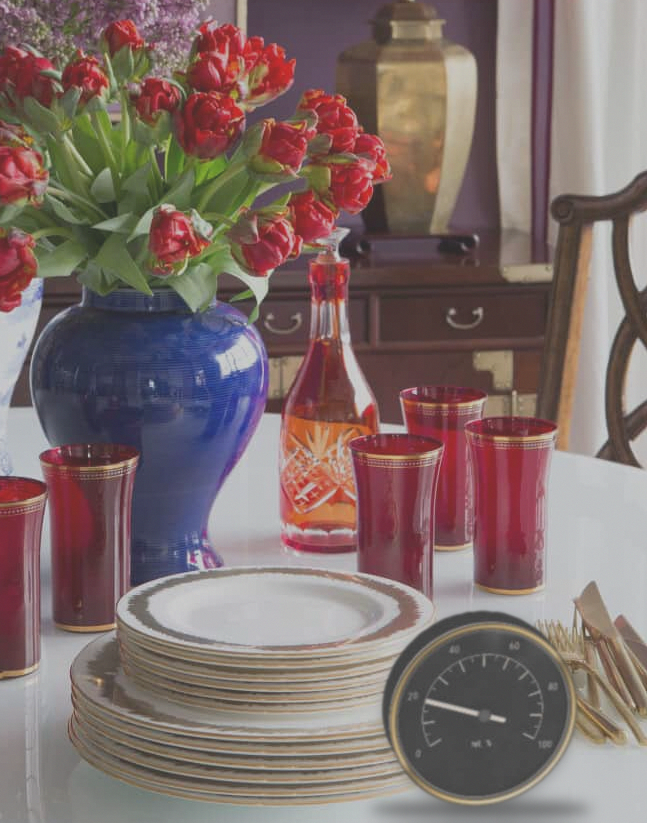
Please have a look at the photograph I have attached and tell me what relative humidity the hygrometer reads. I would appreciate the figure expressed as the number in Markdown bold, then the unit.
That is **20** %
